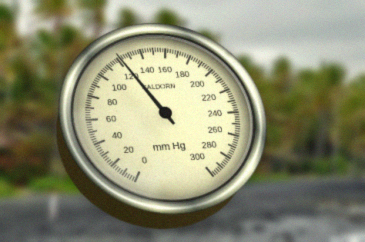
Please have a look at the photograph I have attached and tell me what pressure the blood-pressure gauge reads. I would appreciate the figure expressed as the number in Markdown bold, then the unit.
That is **120** mmHg
